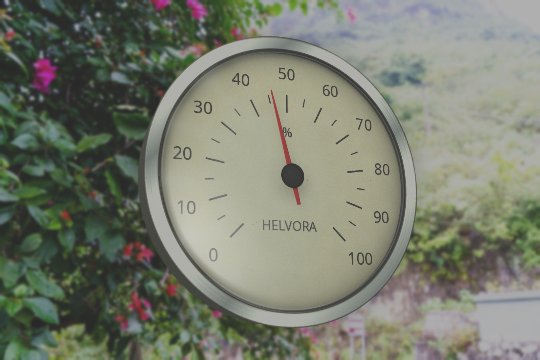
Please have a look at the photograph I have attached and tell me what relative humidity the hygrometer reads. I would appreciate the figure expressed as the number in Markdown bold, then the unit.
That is **45** %
